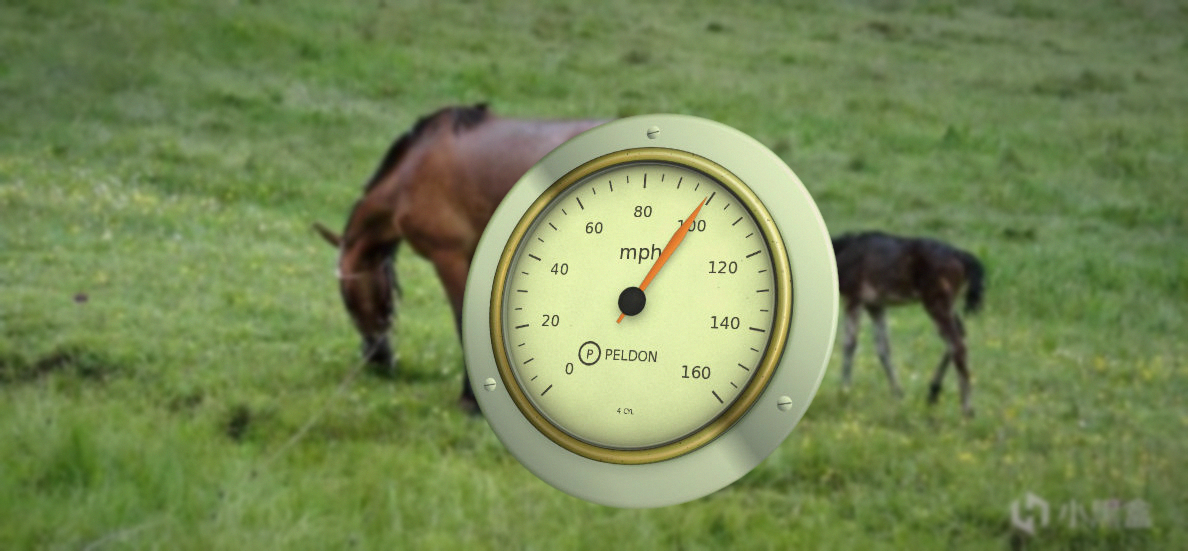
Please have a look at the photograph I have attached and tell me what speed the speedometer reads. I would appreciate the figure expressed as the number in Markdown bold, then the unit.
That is **100** mph
